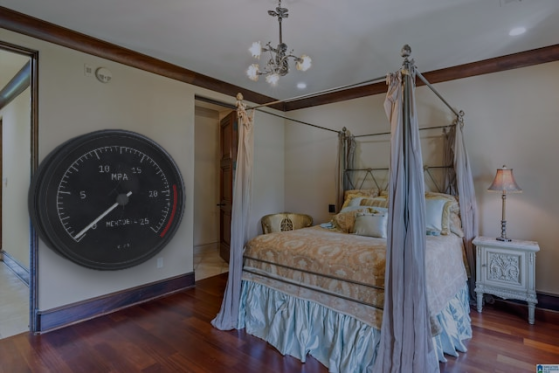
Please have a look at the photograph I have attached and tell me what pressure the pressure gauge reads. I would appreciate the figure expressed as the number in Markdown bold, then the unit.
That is **0.5** MPa
